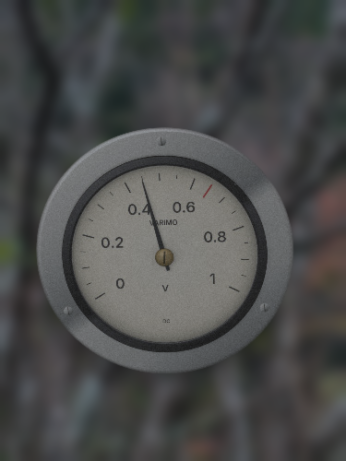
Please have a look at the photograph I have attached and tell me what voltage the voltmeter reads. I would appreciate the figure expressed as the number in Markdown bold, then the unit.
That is **0.45** V
